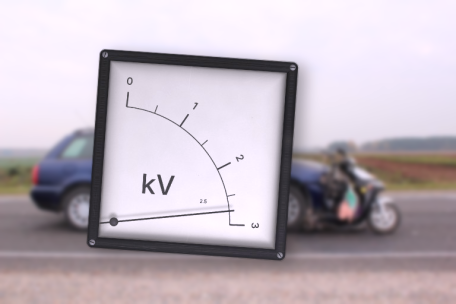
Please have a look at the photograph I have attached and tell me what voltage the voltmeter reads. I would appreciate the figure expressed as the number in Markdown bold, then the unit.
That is **2.75** kV
